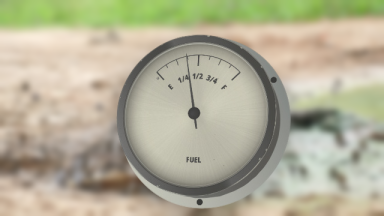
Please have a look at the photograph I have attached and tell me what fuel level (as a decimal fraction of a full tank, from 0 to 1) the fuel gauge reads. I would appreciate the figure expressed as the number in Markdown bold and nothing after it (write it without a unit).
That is **0.375**
